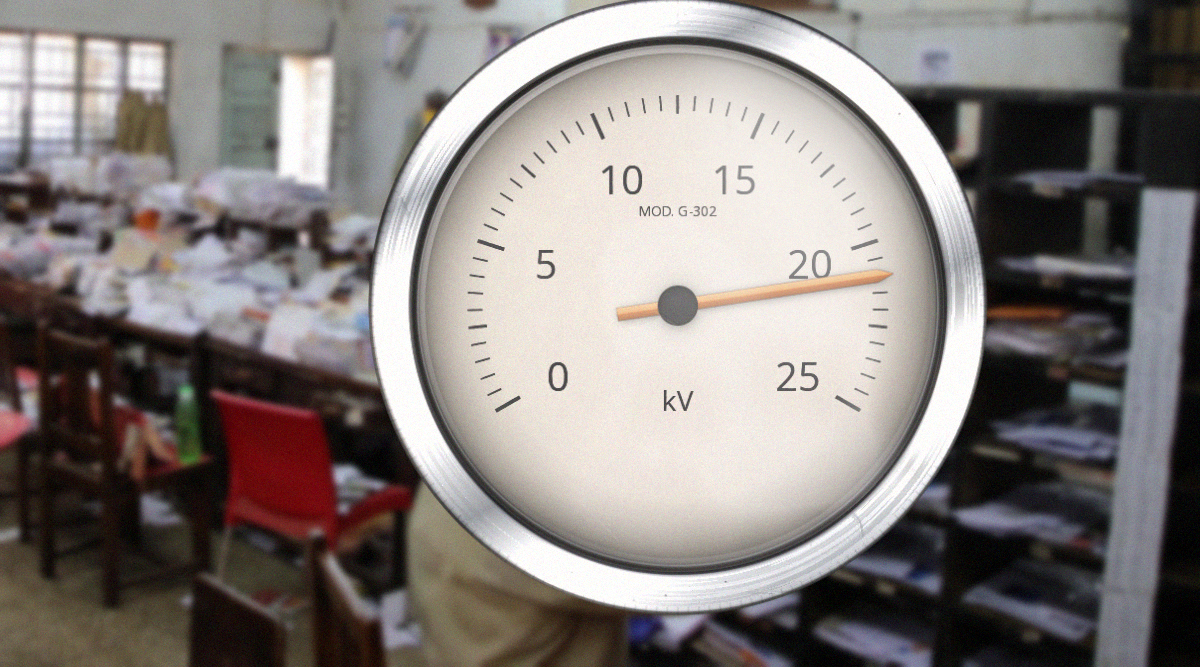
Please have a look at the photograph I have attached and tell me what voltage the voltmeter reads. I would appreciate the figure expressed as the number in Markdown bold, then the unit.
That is **21** kV
